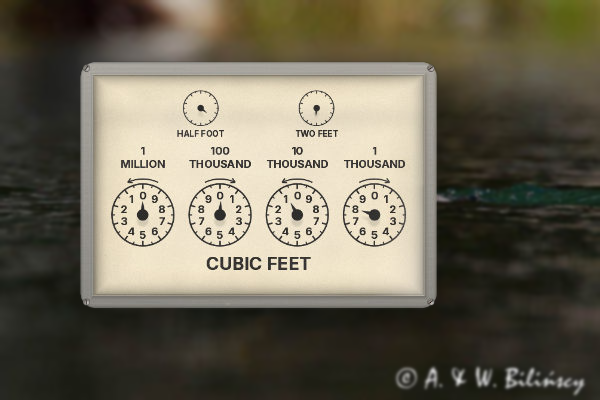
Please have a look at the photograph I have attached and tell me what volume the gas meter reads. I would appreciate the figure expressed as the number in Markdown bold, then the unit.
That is **800** ft³
